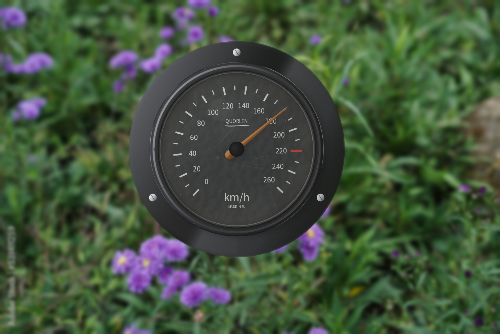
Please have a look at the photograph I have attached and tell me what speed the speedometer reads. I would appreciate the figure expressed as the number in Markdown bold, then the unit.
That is **180** km/h
